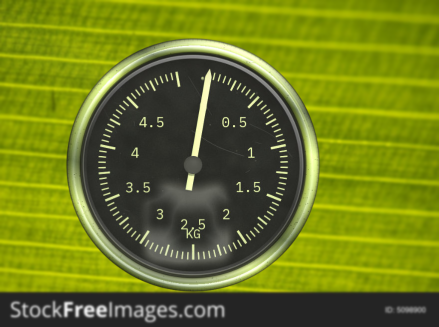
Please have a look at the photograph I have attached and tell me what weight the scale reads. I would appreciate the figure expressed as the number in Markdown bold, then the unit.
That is **0** kg
